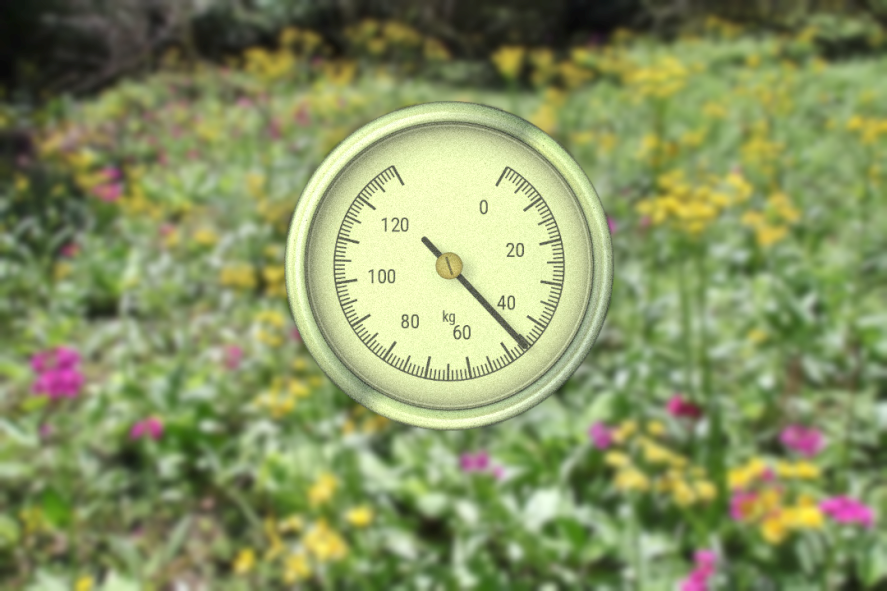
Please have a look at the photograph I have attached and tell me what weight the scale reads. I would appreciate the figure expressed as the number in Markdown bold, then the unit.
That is **46** kg
